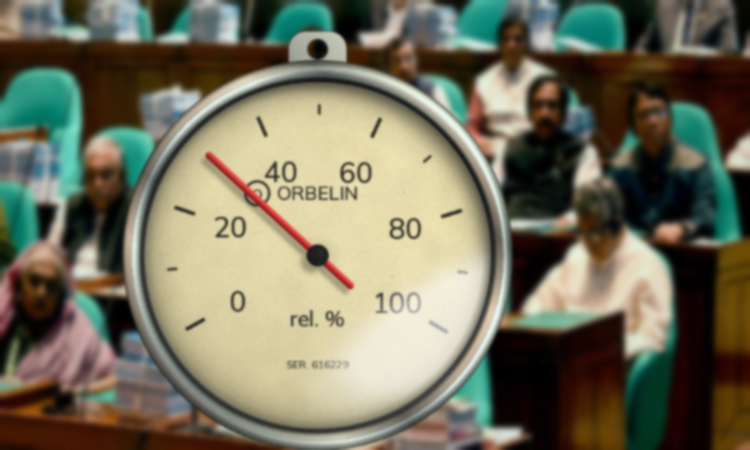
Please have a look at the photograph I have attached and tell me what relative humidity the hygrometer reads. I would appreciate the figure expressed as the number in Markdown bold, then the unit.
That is **30** %
